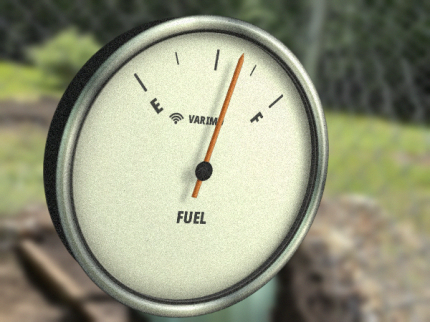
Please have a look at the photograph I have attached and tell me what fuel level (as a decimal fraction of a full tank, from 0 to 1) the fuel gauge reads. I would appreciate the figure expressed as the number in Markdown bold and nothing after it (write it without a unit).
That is **0.625**
